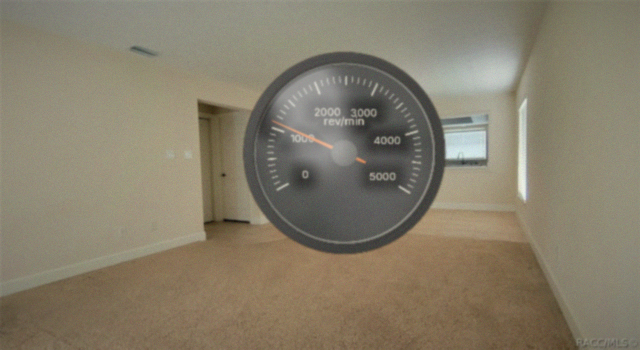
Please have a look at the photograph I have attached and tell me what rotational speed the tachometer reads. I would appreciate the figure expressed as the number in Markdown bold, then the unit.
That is **1100** rpm
